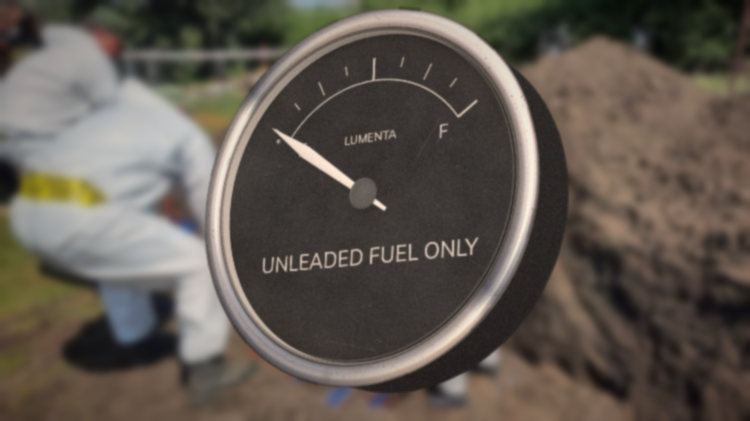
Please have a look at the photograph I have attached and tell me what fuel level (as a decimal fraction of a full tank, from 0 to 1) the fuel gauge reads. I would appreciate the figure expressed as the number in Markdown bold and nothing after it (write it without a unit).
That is **0**
